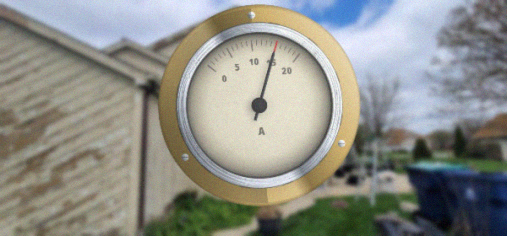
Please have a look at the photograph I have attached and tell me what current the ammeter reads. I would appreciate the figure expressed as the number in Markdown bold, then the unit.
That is **15** A
